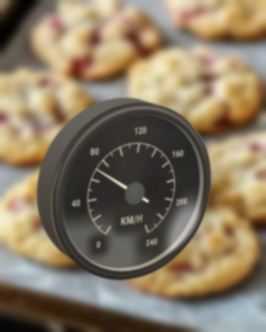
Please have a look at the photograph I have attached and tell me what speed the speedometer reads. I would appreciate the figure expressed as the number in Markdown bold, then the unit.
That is **70** km/h
